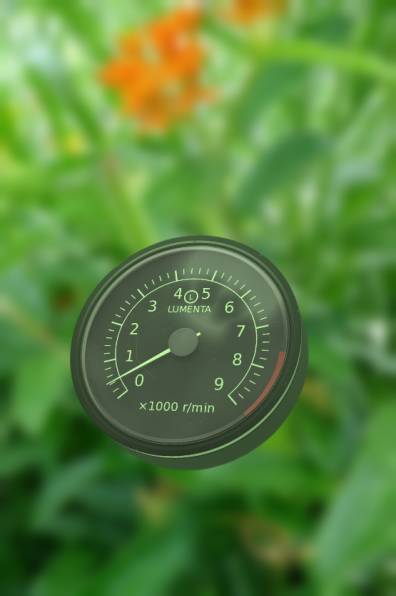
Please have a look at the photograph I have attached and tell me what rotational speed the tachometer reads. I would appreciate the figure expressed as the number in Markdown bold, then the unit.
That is **400** rpm
